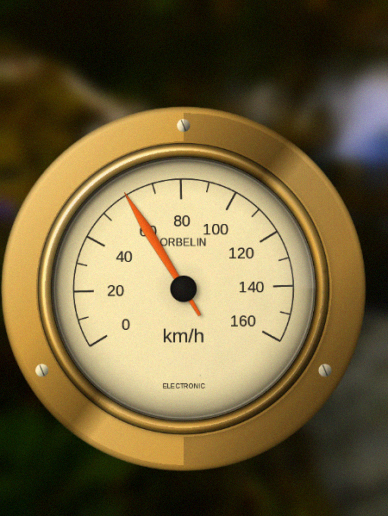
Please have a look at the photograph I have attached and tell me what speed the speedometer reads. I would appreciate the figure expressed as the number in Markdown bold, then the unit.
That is **60** km/h
